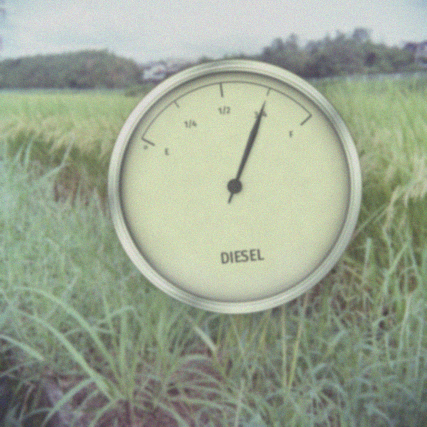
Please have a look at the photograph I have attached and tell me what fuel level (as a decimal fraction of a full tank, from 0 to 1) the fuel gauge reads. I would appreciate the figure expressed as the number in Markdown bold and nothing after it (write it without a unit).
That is **0.75**
